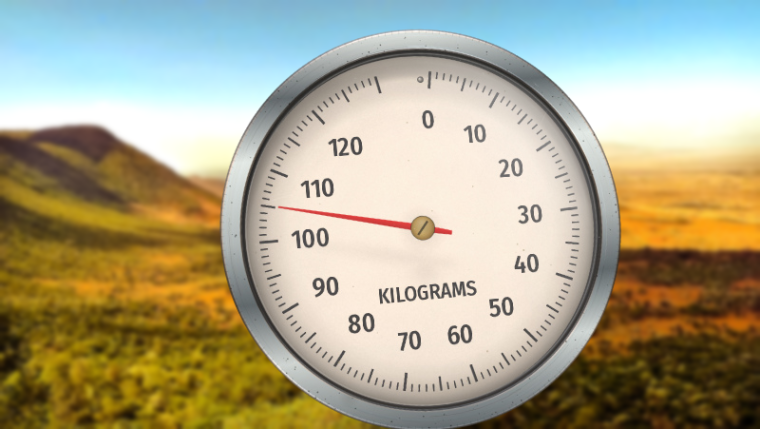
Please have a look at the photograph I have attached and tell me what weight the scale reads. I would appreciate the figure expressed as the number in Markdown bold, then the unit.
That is **105** kg
